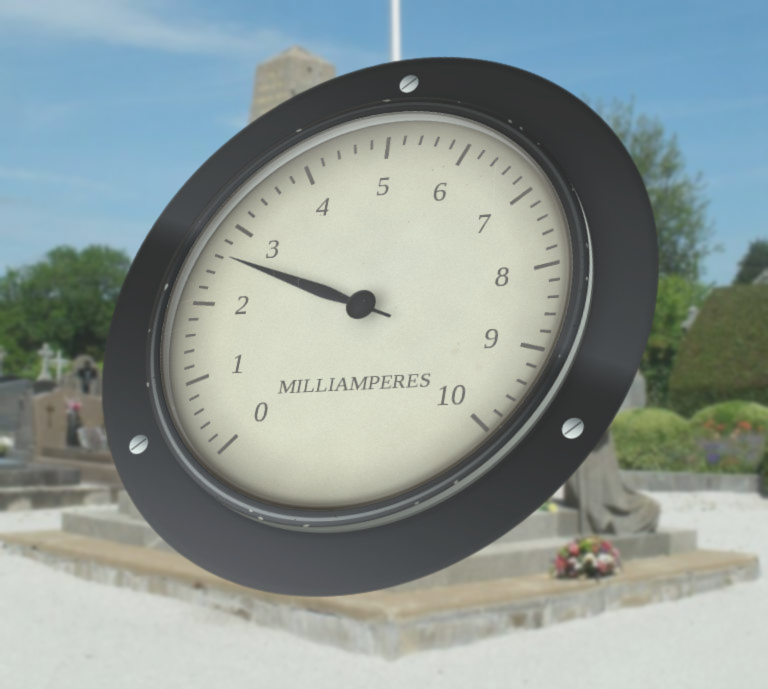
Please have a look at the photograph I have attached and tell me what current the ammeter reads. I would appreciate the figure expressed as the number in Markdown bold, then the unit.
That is **2.6** mA
